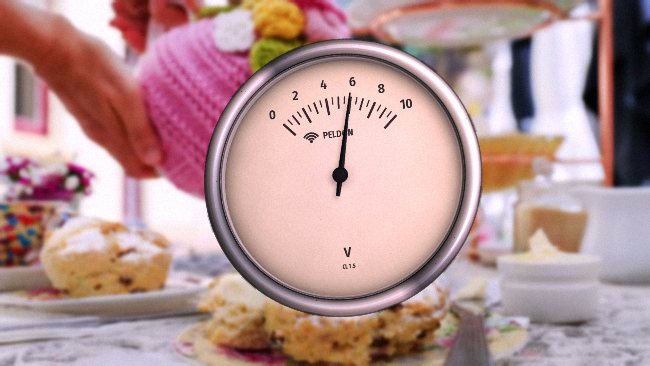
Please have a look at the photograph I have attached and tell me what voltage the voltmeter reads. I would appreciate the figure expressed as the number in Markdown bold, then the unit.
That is **6** V
